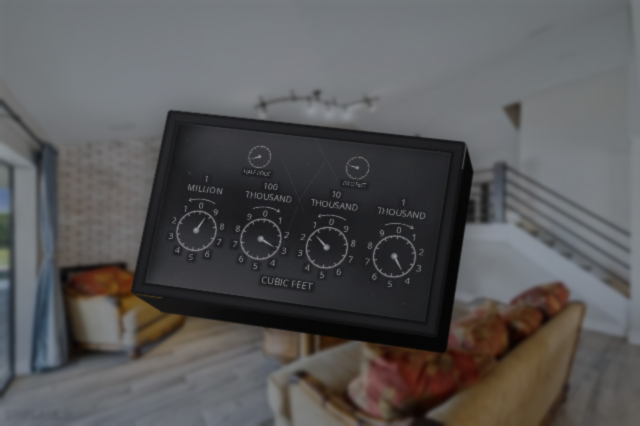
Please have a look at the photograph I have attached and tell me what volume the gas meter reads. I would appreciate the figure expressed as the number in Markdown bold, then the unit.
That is **931400** ft³
